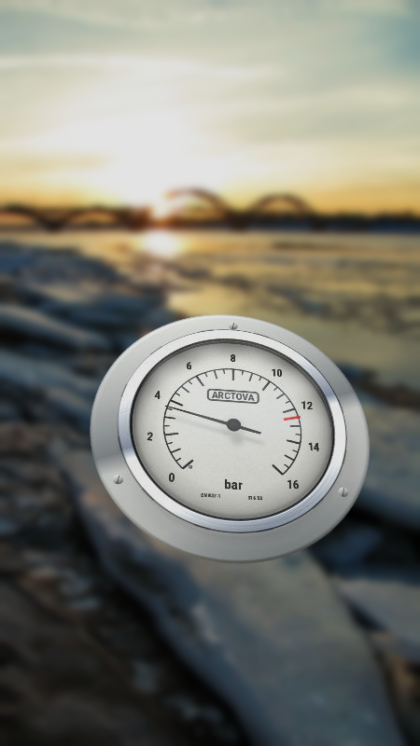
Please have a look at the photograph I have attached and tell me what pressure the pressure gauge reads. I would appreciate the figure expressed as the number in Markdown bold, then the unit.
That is **3.5** bar
